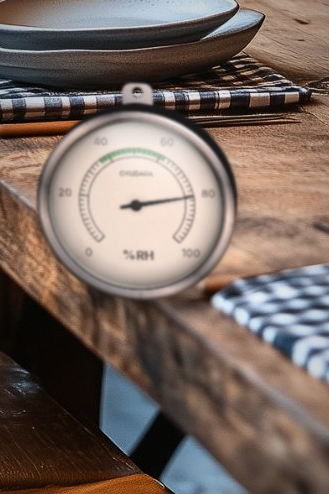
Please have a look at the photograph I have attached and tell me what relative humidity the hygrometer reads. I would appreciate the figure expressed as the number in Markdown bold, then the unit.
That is **80** %
